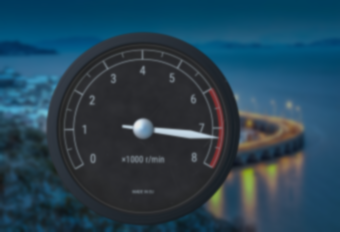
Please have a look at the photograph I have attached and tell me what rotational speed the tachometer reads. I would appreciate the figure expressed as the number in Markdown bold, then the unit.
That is **7250** rpm
